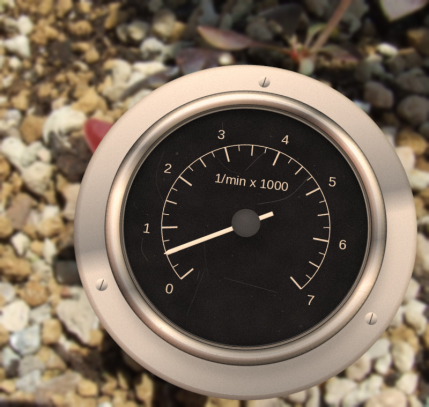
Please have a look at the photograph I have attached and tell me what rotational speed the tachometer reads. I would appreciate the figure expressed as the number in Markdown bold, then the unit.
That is **500** rpm
